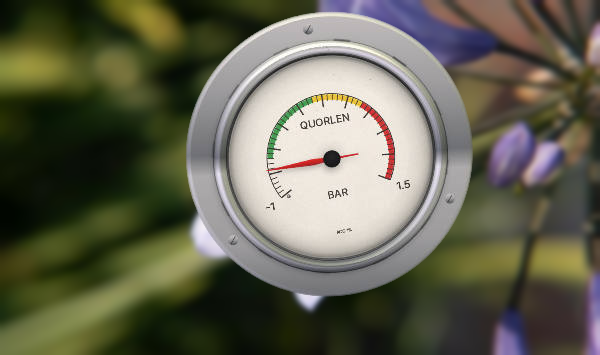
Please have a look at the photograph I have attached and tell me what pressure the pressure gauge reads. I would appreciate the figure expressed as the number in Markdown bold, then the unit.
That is **-0.7** bar
